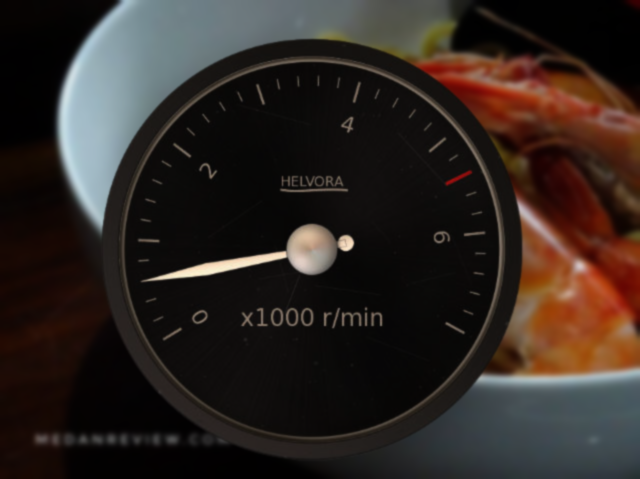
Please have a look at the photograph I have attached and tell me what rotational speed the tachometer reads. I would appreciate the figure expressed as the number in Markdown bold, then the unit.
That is **600** rpm
